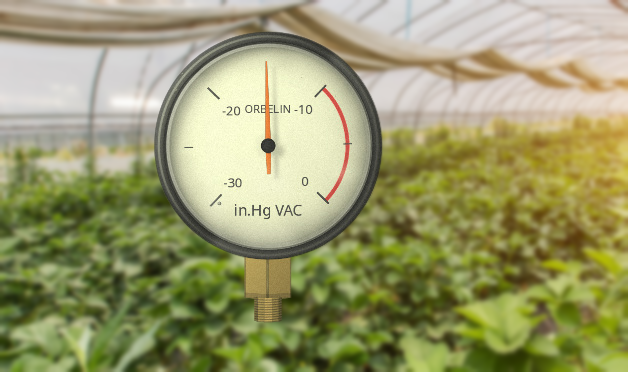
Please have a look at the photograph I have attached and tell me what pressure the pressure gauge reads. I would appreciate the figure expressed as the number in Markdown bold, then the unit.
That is **-15** inHg
